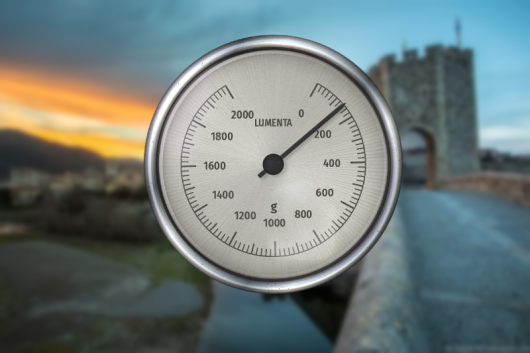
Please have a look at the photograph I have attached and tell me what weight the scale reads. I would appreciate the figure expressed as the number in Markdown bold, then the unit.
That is **140** g
